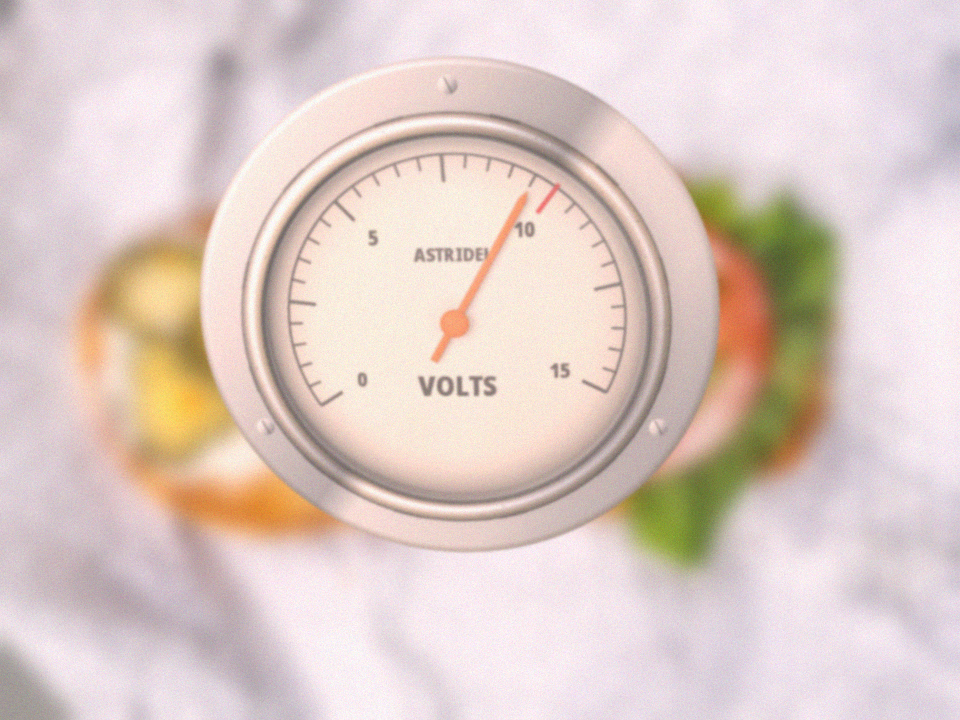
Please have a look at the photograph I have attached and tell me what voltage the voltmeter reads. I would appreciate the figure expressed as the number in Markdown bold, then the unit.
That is **9.5** V
